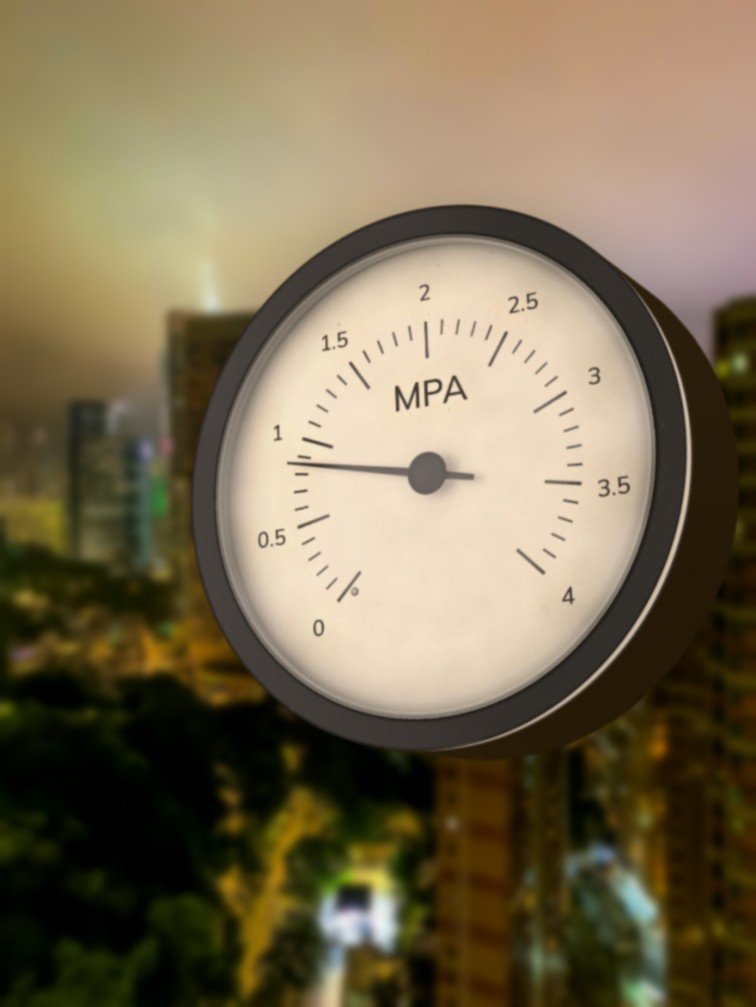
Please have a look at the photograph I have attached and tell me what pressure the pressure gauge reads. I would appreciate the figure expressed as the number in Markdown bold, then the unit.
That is **0.85** MPa
